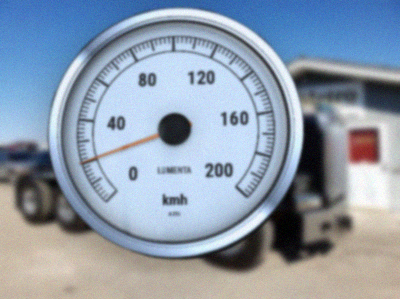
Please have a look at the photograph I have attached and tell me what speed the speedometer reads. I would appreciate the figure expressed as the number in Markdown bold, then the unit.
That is **20** km/h
